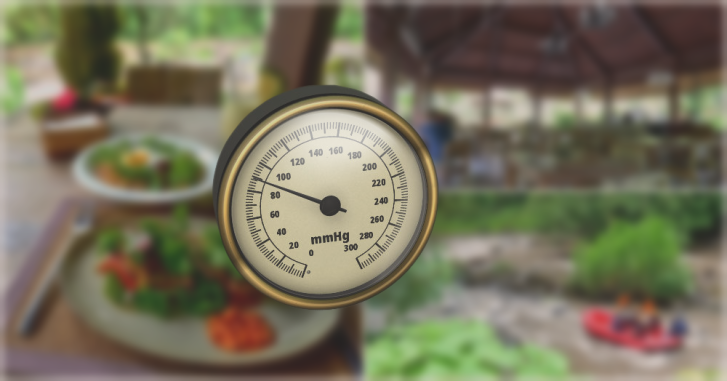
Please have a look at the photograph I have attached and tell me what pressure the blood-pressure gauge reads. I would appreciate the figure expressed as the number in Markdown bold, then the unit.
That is **90** mmHg
